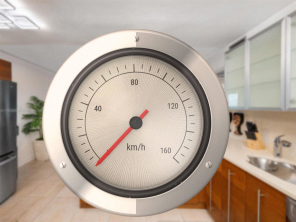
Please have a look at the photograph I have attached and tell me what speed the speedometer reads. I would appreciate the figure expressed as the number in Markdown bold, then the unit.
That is **0** km/h
